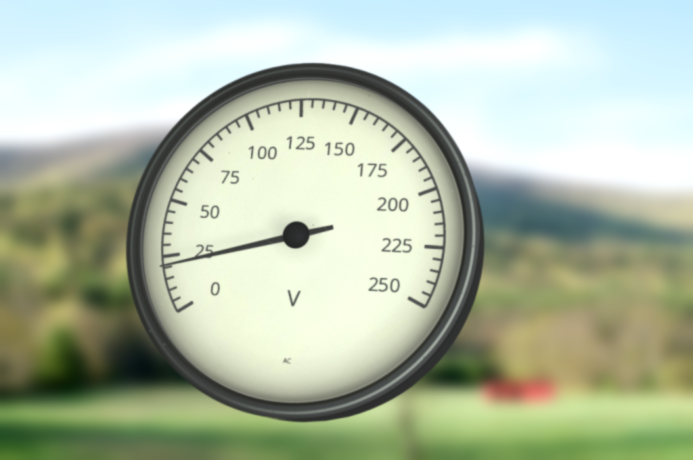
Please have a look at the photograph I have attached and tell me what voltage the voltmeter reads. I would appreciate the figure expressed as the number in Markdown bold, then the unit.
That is **20** V
